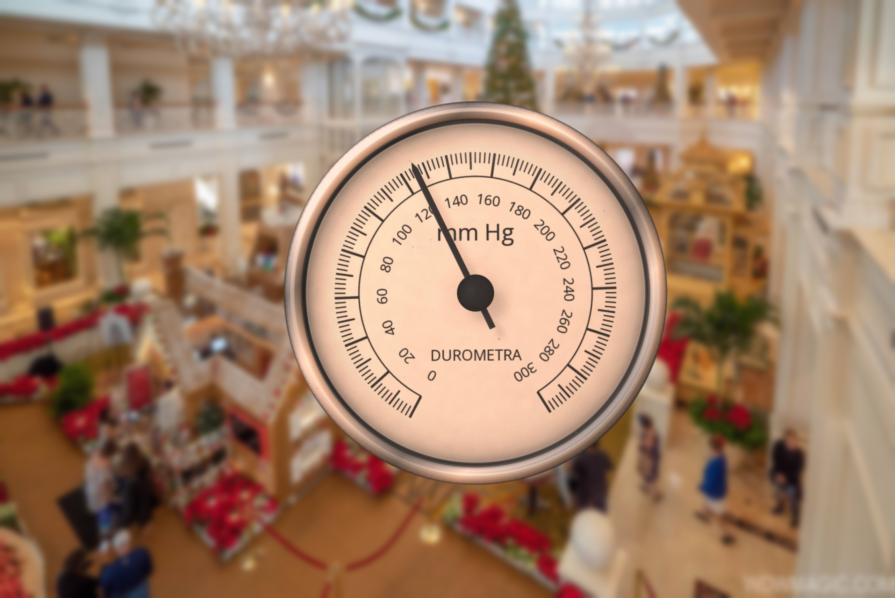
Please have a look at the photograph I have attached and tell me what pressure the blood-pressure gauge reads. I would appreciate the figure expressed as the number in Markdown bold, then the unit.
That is **126** mmHg
